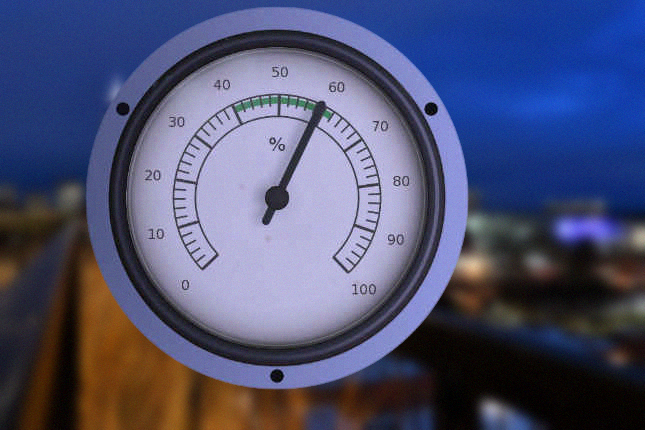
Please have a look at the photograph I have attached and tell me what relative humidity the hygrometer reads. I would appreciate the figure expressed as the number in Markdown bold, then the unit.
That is **59** %
